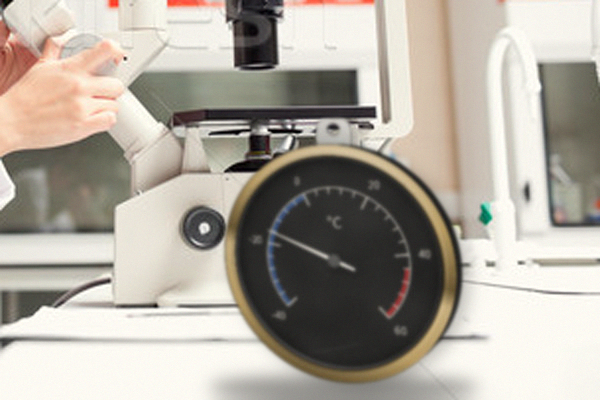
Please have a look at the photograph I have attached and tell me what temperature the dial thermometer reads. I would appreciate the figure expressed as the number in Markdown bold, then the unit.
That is **-16** °C
